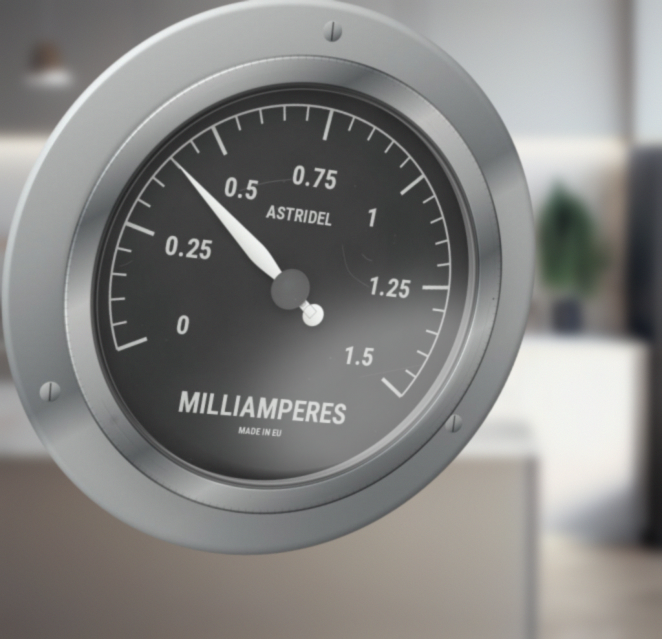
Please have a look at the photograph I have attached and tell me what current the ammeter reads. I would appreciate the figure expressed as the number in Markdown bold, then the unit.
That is **0.4** mA
